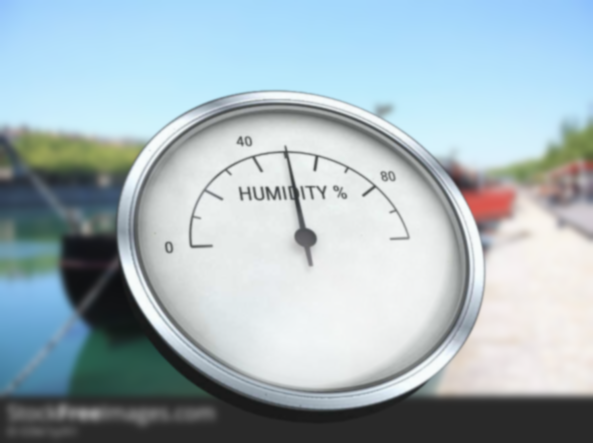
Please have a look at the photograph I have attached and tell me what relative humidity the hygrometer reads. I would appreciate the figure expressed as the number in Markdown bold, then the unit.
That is **50** %
